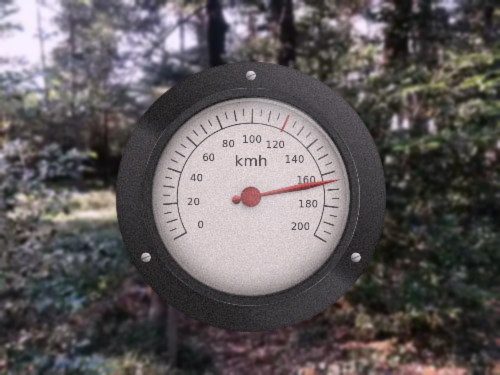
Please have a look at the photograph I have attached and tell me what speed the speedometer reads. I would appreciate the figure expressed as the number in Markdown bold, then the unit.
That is **165** km/h
